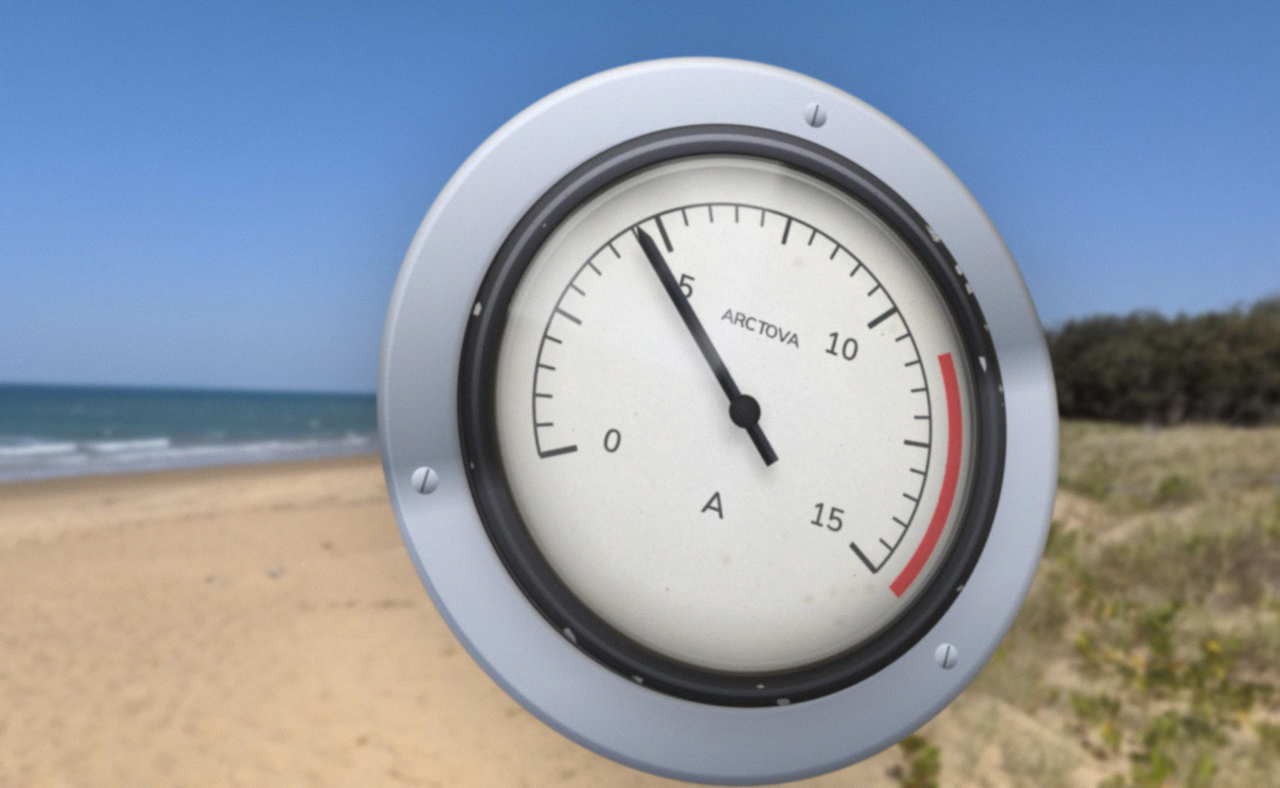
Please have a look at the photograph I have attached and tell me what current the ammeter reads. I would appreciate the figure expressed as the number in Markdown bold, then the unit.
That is **4.5** A
